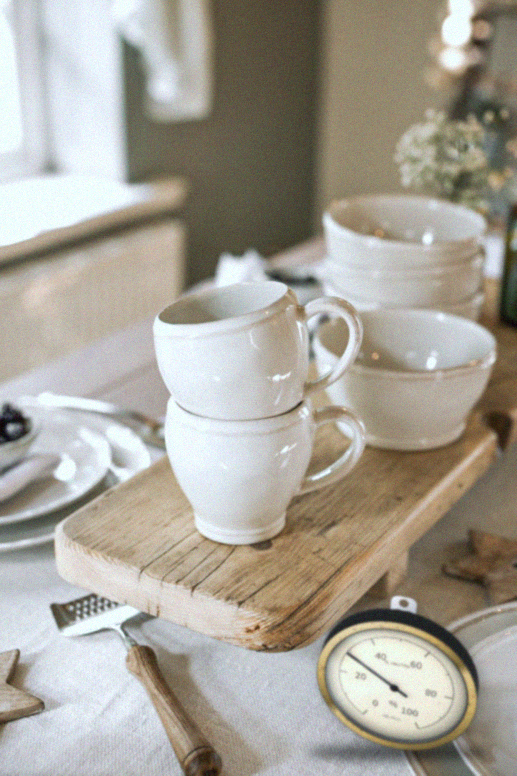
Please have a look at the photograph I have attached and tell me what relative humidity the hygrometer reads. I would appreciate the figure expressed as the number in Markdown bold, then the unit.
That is **30** %
